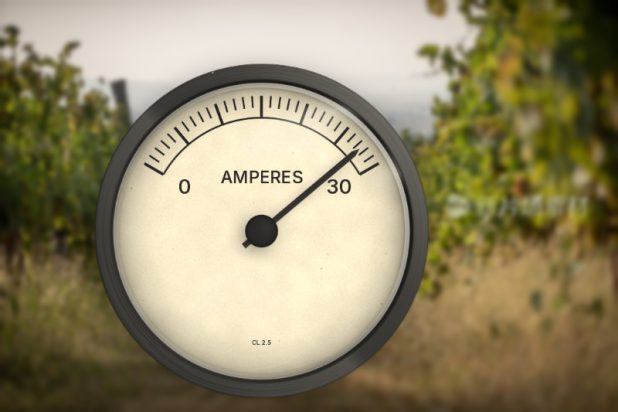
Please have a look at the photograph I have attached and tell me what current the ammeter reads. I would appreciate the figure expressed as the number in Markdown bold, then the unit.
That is **27.5** A
